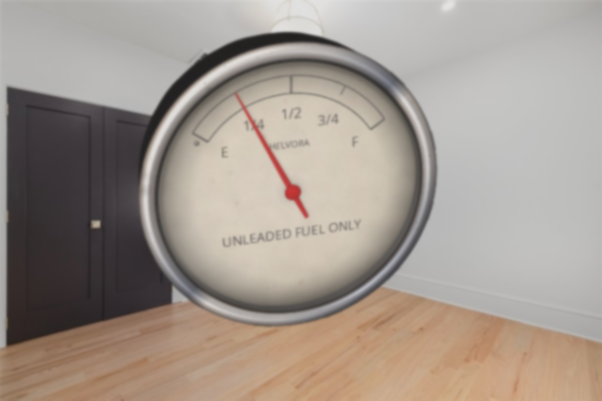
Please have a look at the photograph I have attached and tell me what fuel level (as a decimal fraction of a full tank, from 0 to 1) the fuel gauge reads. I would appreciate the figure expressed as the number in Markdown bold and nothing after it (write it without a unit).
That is **0.25**
